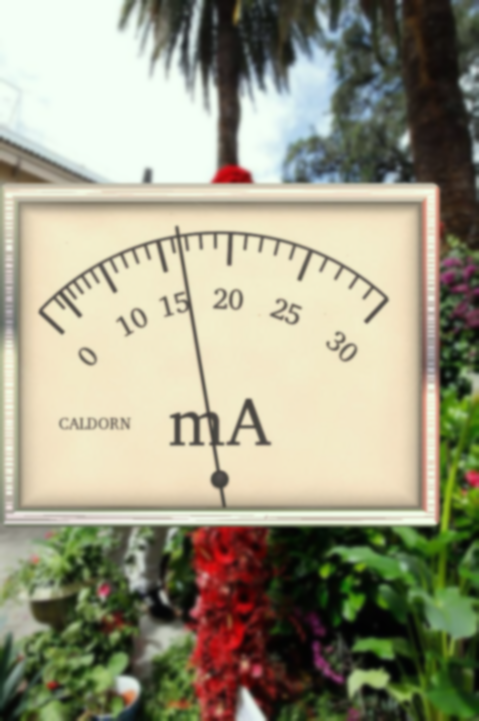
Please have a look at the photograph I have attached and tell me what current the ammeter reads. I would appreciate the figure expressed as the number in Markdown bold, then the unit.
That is **16.5** mA
